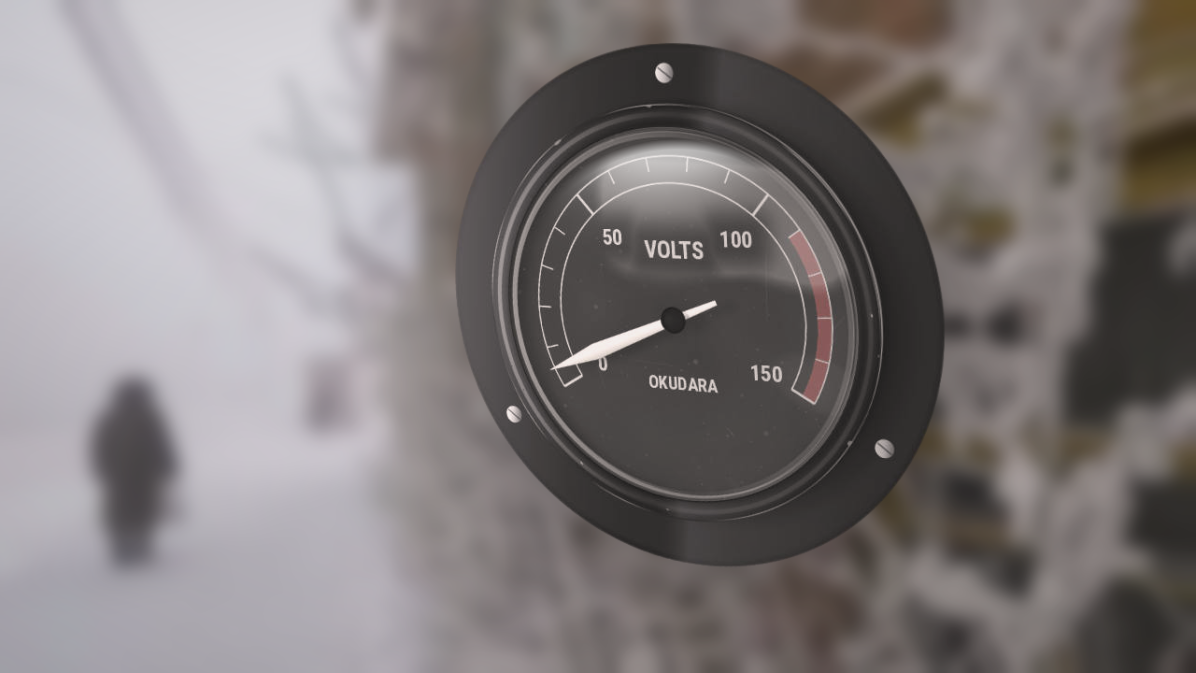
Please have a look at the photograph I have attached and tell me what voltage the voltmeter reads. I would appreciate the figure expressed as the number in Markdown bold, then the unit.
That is **5** V
